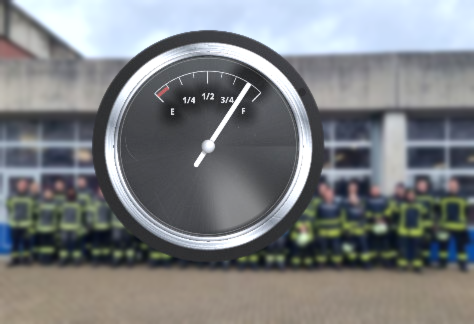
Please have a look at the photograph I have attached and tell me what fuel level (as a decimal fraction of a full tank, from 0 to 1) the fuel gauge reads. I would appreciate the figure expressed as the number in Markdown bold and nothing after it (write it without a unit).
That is **0.875**
